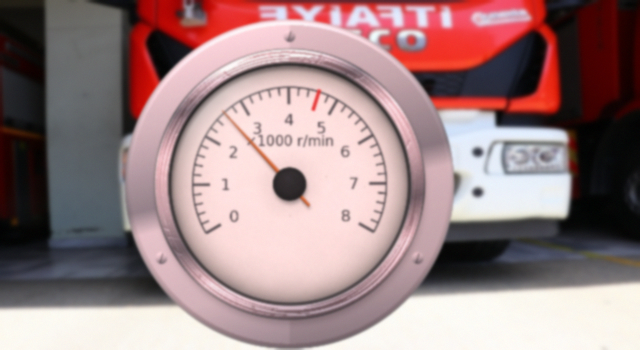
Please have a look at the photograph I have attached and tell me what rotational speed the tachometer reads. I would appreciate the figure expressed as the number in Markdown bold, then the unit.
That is **2600** rpm
